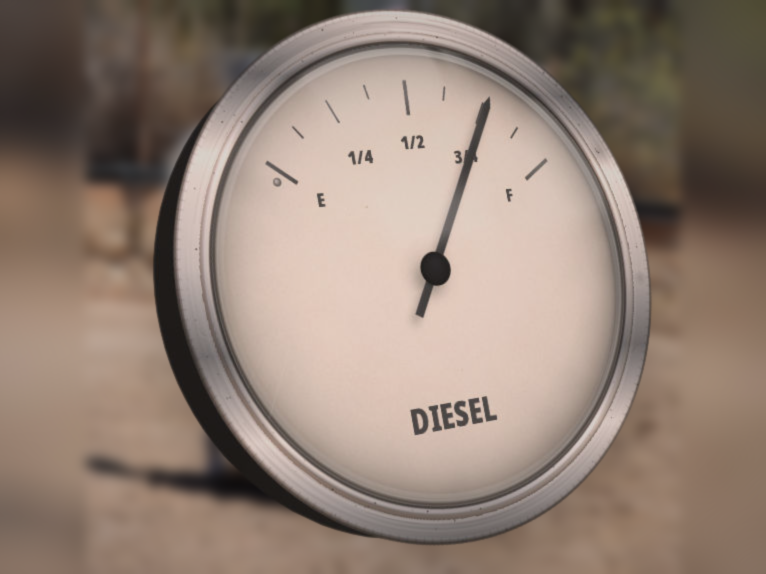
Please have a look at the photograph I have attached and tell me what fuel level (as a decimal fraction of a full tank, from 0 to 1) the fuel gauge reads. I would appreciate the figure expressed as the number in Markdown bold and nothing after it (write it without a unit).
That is **0.75**
